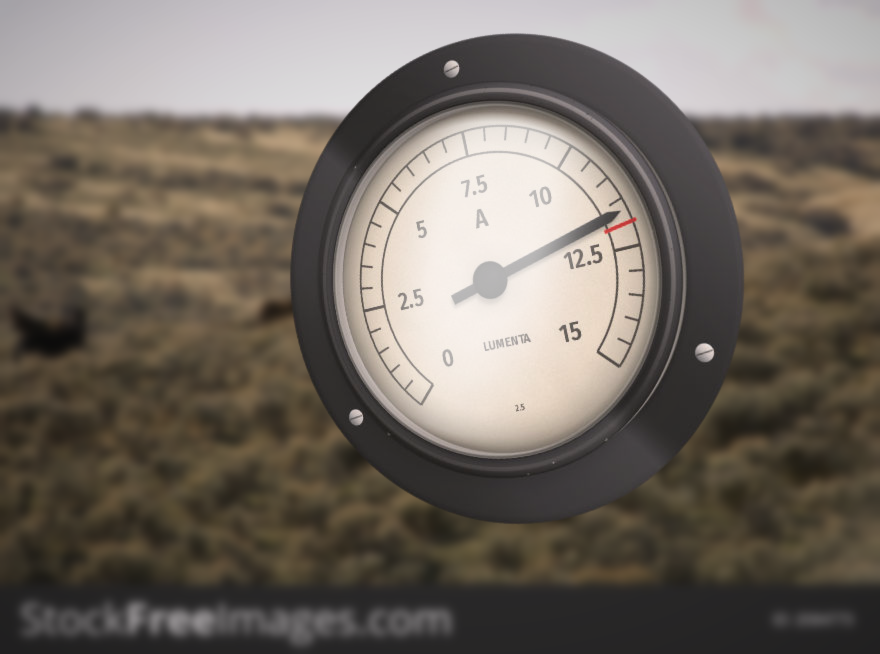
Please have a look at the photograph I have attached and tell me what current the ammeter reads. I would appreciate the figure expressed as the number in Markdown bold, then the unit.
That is **11.75** A
